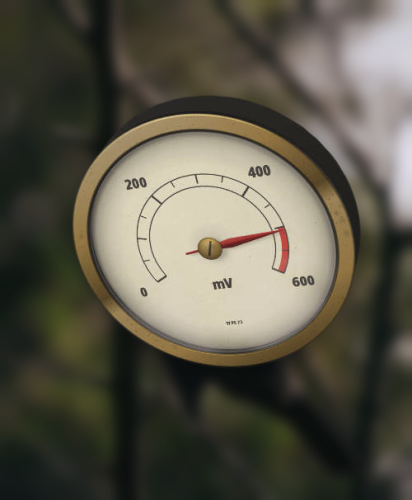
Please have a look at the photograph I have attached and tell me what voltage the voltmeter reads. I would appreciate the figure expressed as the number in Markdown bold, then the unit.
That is **500** mV
